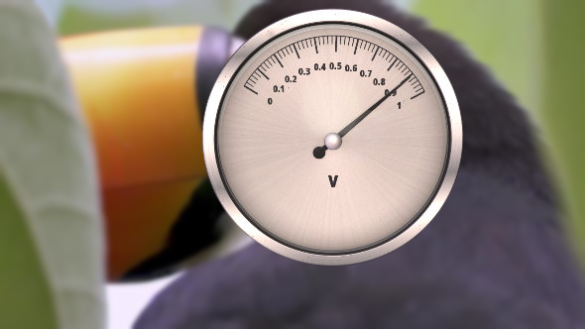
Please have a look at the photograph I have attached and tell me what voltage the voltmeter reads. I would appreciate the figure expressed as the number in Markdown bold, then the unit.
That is **0.9** V
